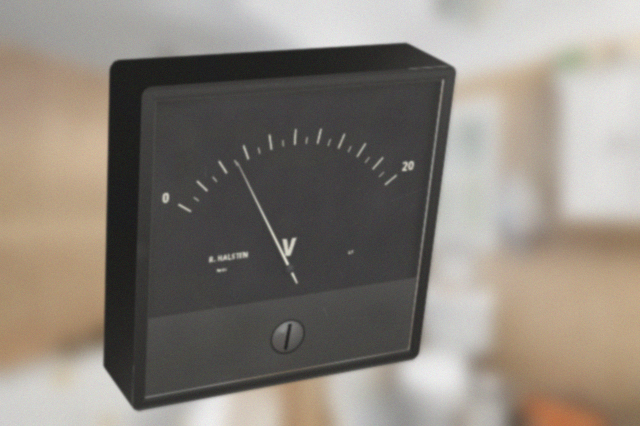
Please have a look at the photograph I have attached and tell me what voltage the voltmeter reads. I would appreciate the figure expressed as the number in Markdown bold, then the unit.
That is **5** V
